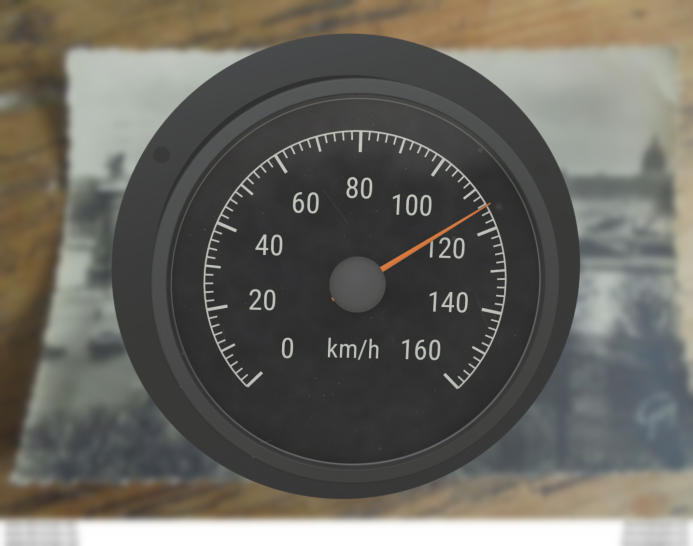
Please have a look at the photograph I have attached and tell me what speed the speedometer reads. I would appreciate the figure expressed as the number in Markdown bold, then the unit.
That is **114** km/h
